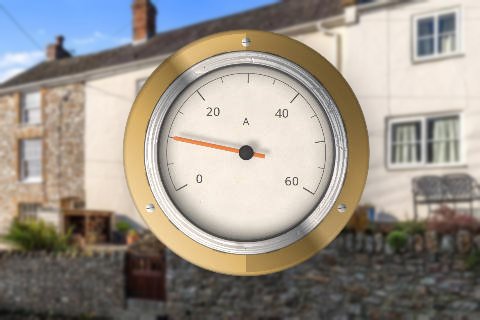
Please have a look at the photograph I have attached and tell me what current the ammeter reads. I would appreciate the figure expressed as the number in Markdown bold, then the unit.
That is **10** A
